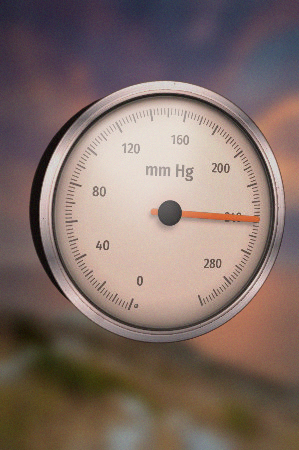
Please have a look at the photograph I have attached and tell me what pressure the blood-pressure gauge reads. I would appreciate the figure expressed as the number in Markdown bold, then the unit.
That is **240** mmHg
